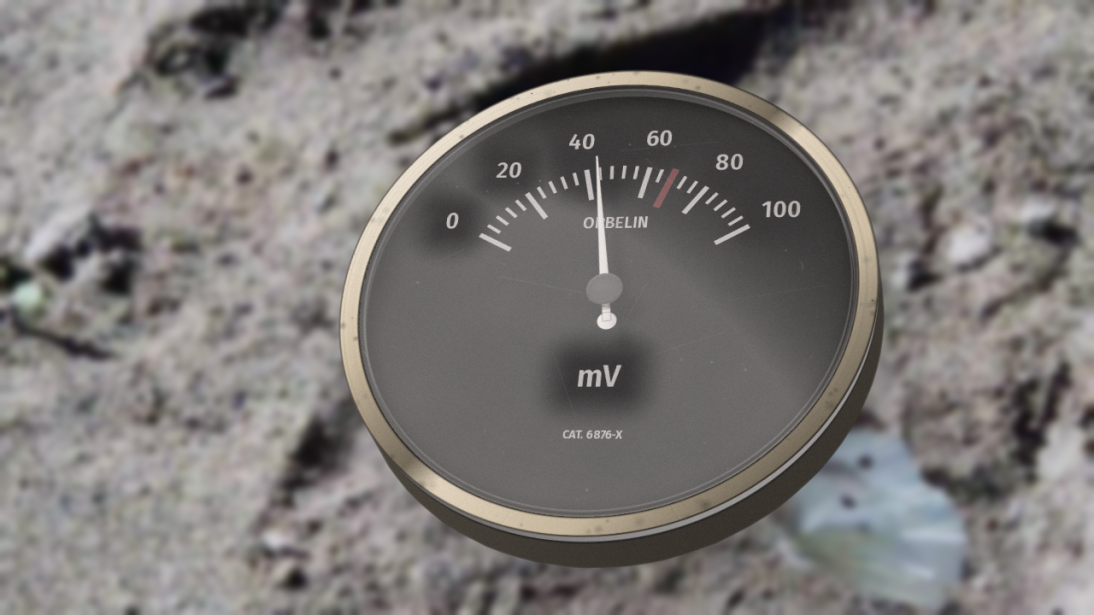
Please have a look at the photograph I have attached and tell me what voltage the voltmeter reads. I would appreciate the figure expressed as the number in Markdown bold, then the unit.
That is **44** mV
